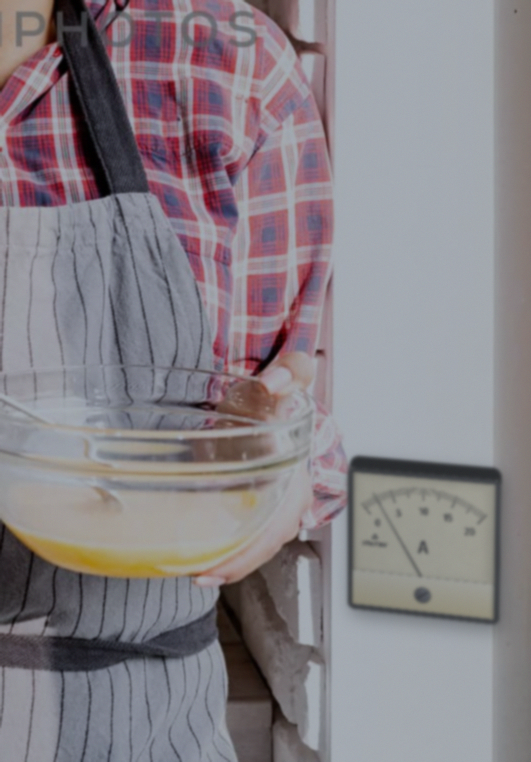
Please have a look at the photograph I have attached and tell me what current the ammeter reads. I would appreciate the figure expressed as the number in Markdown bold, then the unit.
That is **2.5** A
